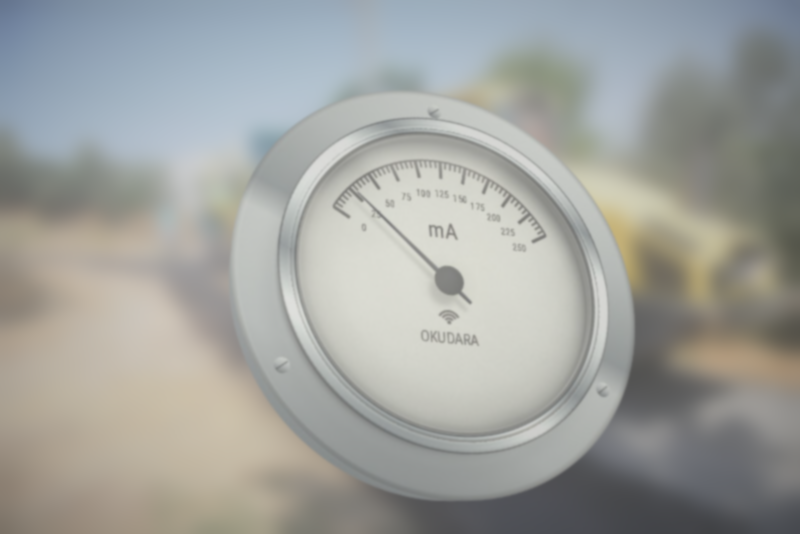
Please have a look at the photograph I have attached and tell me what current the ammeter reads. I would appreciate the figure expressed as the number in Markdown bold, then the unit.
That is **25** mA
